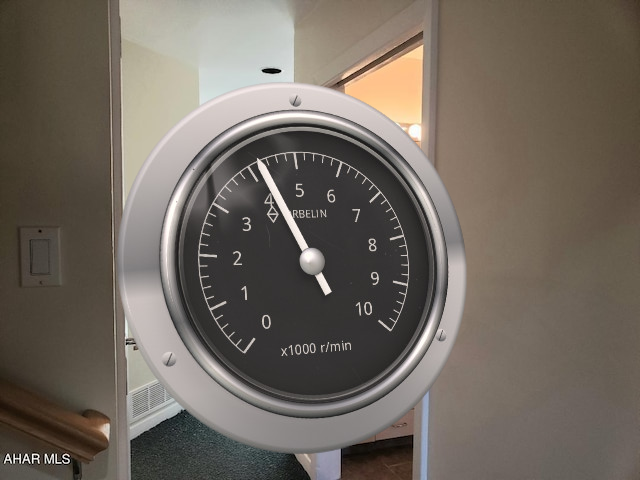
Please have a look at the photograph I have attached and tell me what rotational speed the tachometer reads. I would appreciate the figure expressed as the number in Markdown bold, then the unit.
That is **4200** rpm
